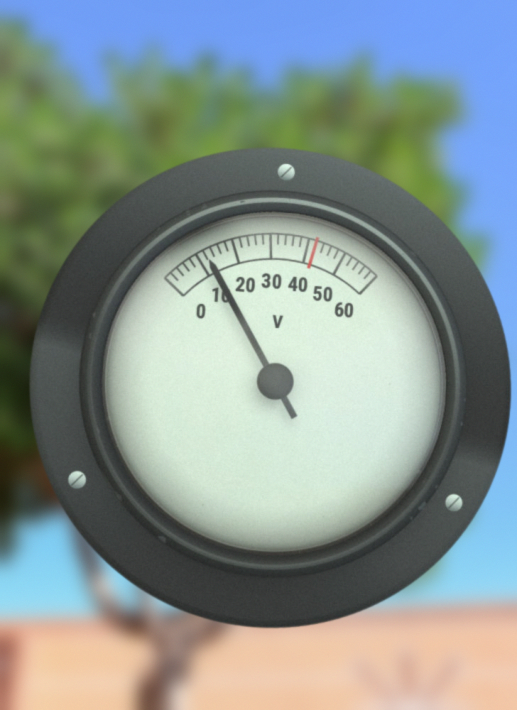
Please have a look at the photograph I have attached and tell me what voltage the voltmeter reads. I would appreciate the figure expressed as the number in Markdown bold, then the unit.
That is **12** V
